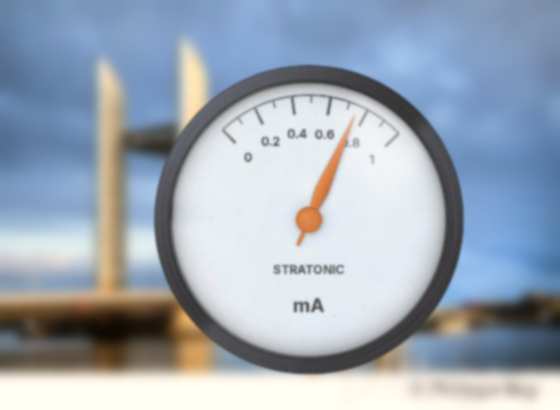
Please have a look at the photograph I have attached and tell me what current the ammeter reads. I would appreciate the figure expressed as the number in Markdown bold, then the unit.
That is **0.75** mA
